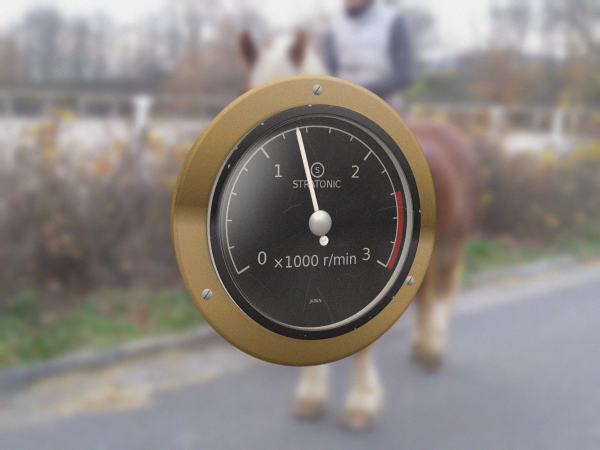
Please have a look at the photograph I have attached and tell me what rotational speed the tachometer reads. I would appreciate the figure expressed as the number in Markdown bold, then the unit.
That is **1300** rpm
